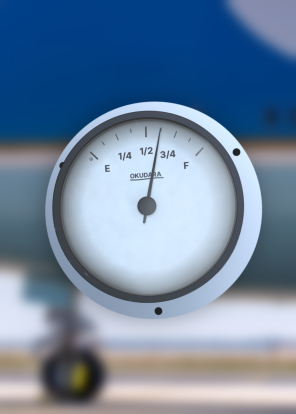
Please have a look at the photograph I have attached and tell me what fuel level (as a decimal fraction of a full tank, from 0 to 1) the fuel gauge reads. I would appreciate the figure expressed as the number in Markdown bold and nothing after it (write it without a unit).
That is **0.625**
